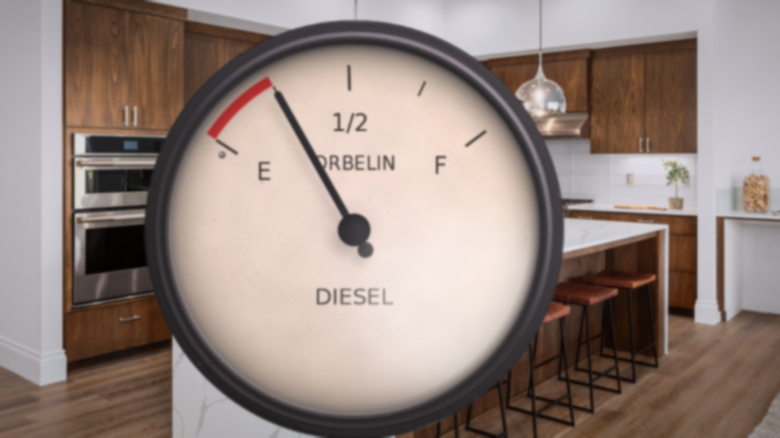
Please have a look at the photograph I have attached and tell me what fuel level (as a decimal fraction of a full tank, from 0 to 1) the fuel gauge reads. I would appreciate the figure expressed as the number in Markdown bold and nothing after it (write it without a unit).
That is **0.25**
